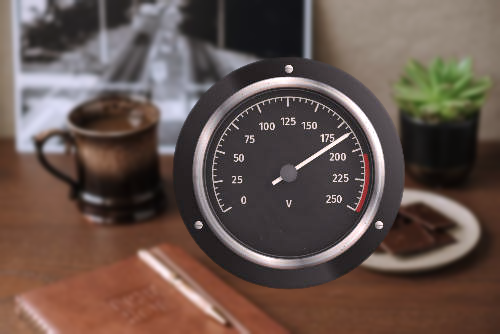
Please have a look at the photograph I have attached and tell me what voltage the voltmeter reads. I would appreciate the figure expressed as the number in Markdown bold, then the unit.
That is **185** V
